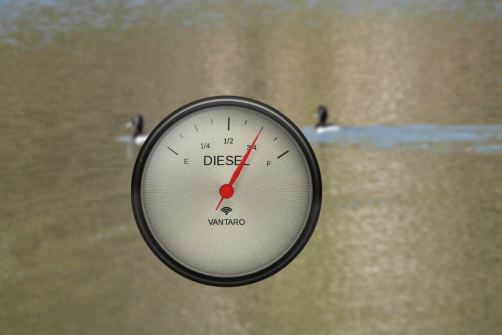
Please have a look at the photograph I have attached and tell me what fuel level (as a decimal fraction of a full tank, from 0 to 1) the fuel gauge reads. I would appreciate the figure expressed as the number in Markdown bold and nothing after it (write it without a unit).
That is **0.75**
